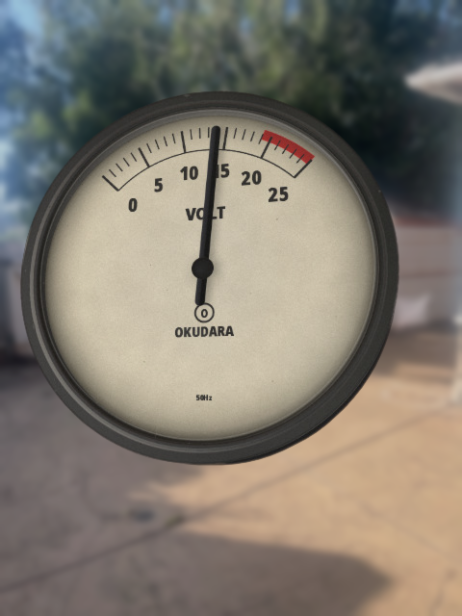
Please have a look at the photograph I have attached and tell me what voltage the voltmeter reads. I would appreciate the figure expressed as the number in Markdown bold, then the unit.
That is **14** V
